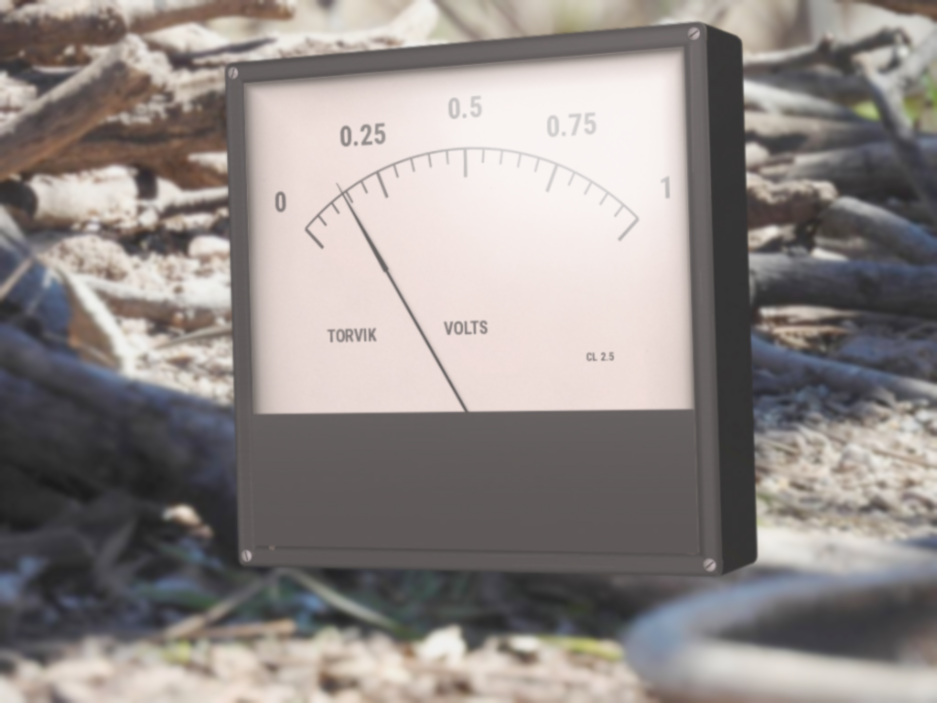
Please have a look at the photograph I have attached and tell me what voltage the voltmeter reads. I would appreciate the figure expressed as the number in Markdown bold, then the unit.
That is **0.15** V
